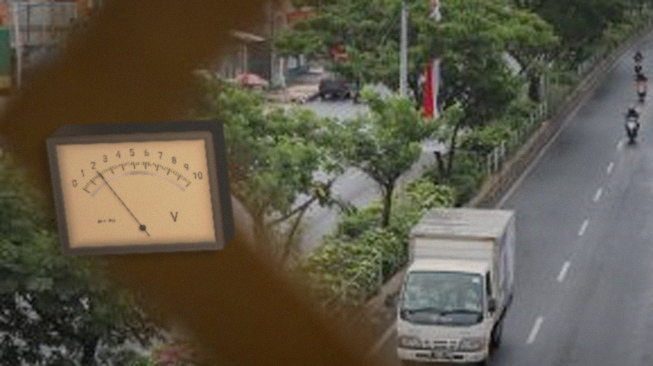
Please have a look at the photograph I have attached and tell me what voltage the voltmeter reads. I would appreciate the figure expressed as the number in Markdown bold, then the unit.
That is **2** V
